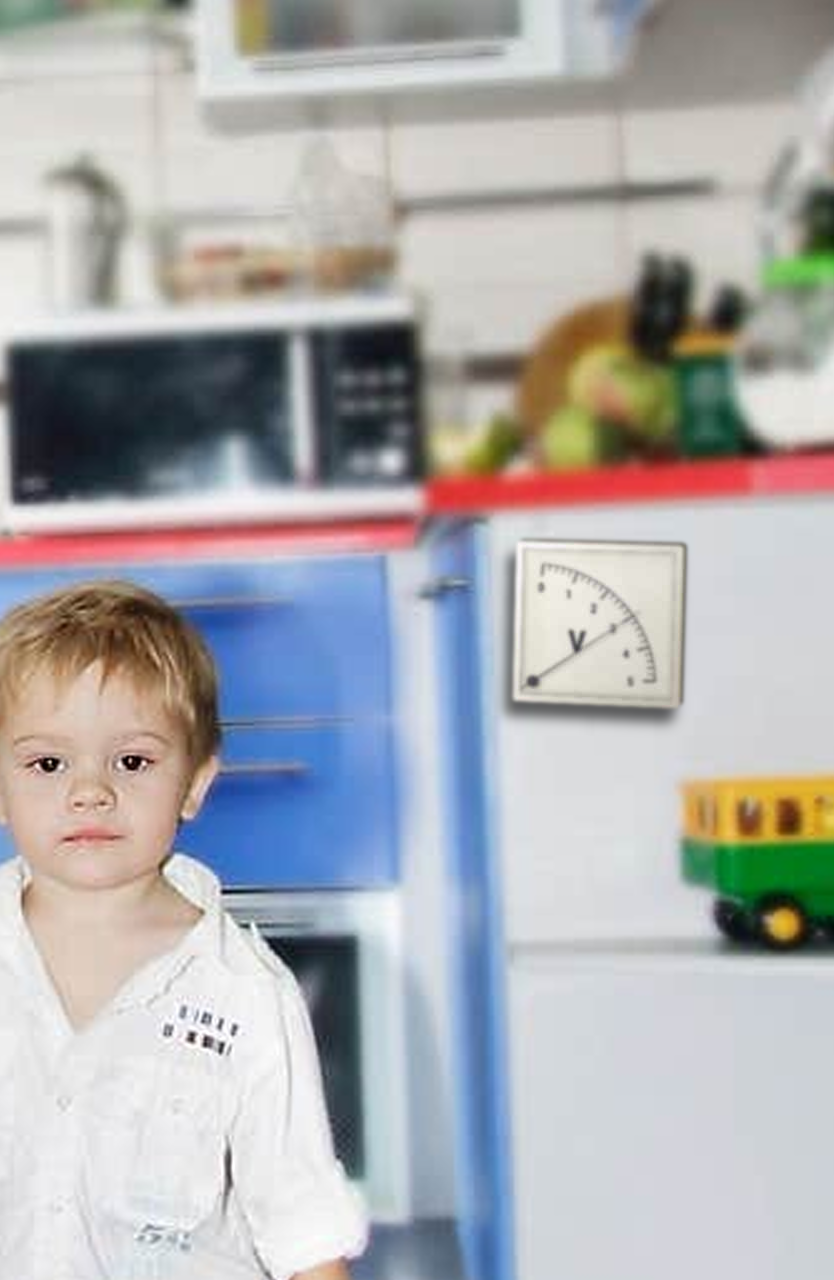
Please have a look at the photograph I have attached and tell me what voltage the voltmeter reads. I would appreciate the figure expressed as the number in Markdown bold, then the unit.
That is **3** V
